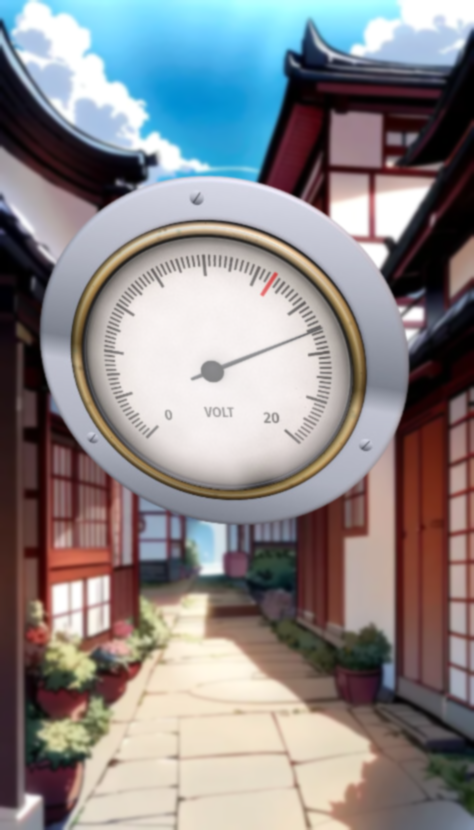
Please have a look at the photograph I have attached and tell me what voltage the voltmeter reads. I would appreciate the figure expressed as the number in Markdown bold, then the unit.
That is **15** V
